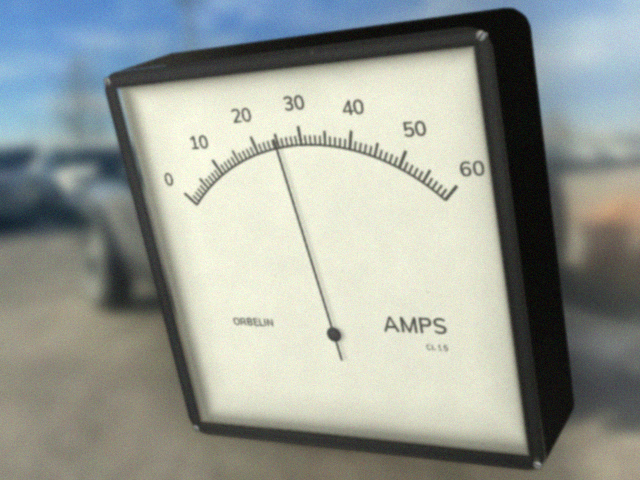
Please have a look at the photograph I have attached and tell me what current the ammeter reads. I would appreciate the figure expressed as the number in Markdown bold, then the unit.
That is **25** A
